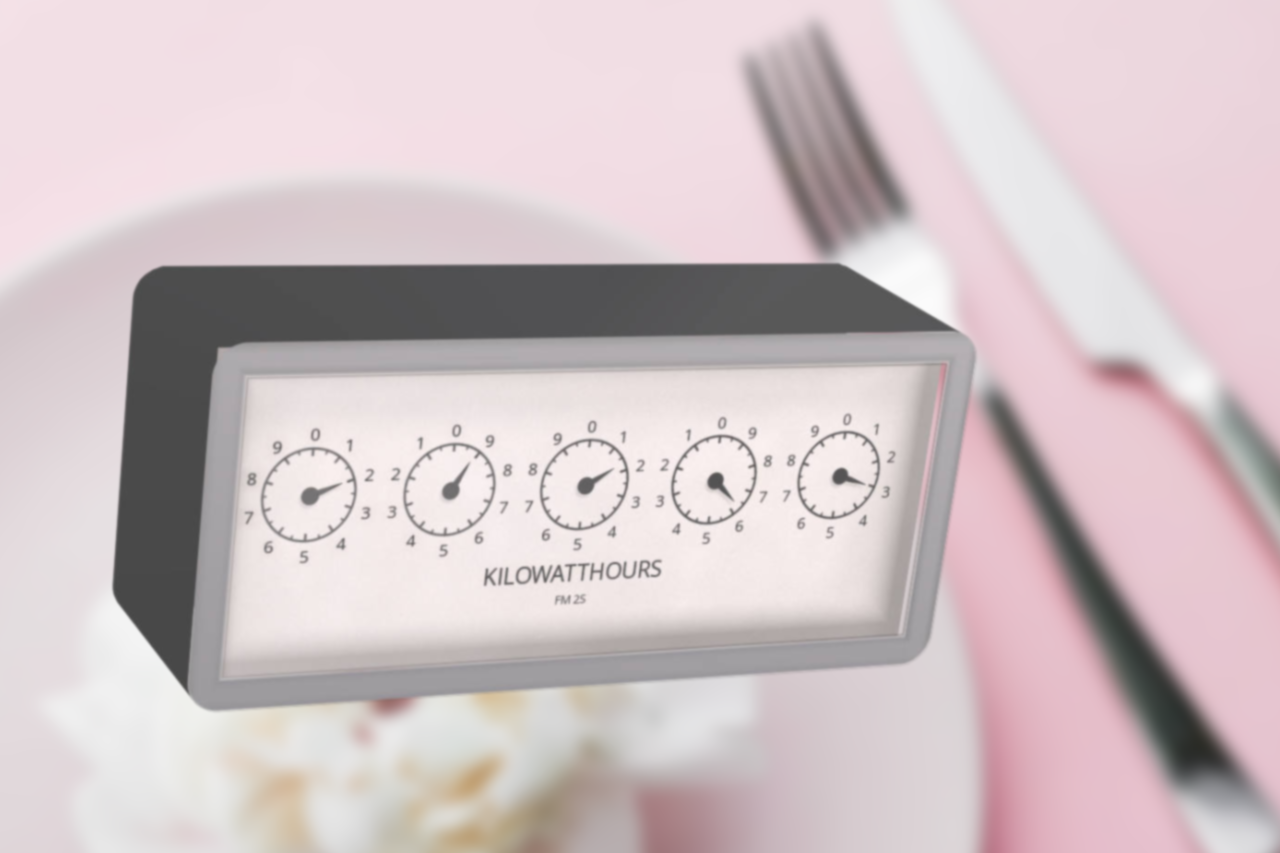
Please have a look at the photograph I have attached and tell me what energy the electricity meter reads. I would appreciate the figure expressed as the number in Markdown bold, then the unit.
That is **19163** kWh
